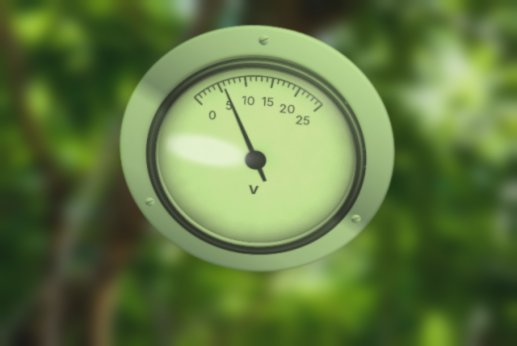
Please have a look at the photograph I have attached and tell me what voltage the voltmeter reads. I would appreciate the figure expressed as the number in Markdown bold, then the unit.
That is **6** V
